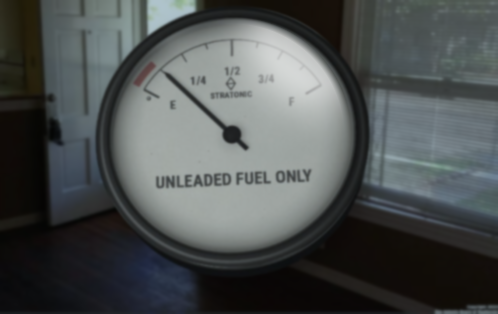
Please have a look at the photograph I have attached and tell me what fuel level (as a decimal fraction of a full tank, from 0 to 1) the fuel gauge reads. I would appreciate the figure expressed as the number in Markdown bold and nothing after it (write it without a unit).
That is **0.125**
